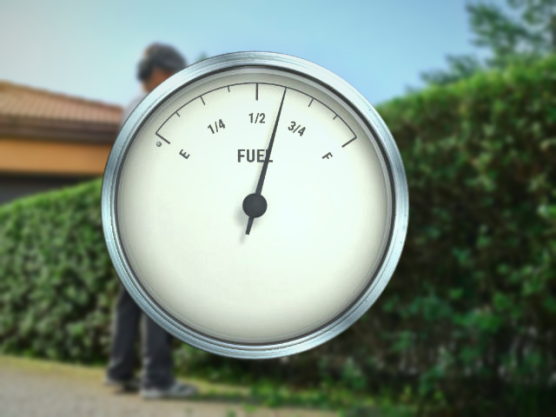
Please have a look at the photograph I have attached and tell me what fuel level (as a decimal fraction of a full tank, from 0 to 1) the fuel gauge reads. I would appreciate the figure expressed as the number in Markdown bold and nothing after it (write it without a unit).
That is **0.625**
